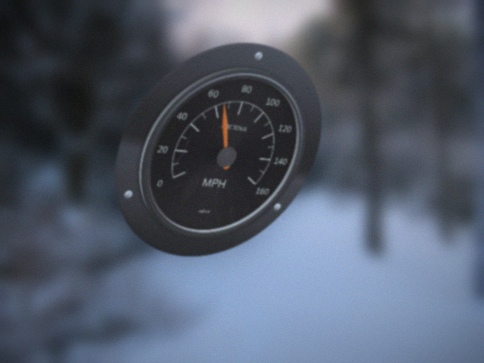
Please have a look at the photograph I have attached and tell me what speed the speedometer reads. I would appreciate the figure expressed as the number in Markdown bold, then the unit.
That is **65** mph
